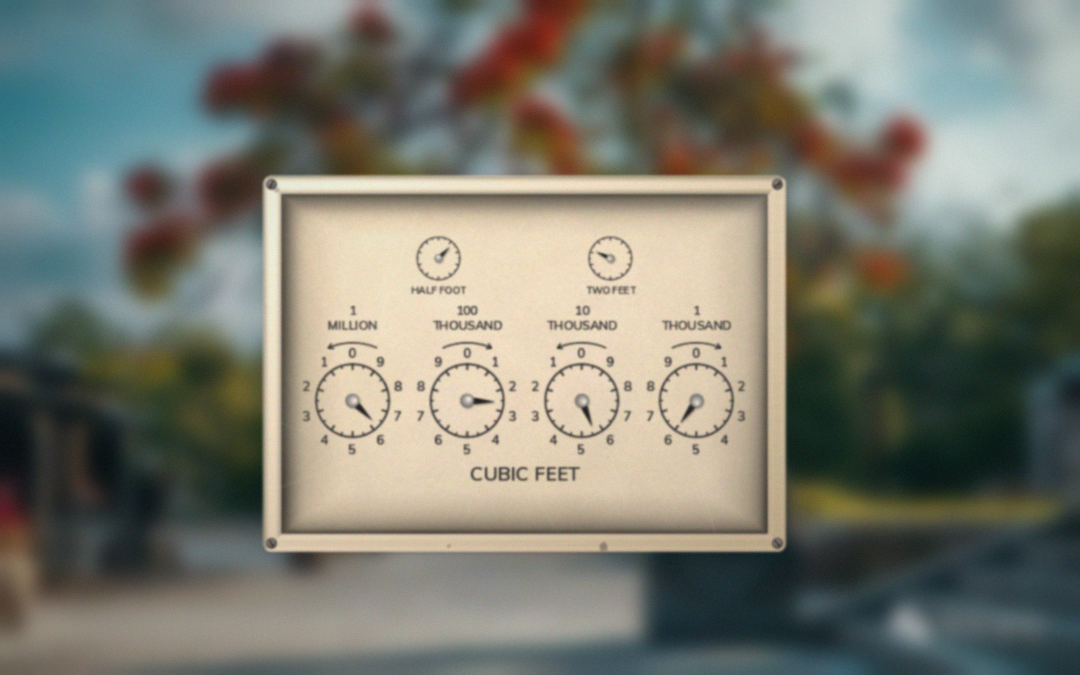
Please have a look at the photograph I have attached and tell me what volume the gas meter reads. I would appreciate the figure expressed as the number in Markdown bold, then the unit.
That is **625600** ft³
